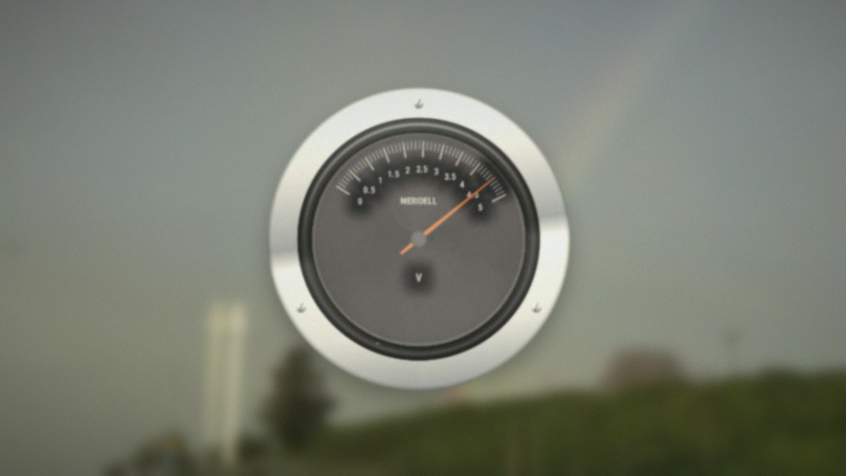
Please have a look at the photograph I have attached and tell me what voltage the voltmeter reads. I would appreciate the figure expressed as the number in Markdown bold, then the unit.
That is **4.5** V
